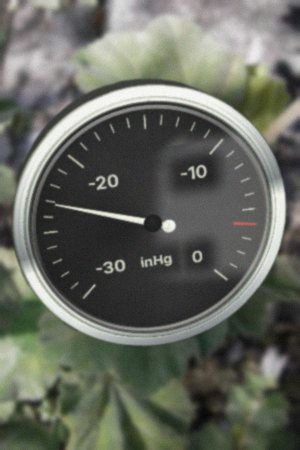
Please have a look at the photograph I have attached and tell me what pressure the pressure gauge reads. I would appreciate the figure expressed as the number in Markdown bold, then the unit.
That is **-23** inHg
